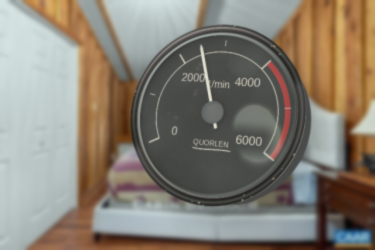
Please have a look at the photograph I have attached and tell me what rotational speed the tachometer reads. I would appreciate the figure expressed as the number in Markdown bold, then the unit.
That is **2500** rpm
